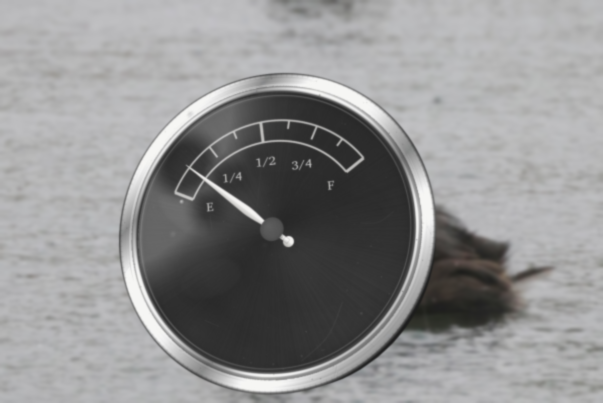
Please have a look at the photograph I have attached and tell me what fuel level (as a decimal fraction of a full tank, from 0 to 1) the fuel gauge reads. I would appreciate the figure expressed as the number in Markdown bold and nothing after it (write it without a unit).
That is **0.125**
